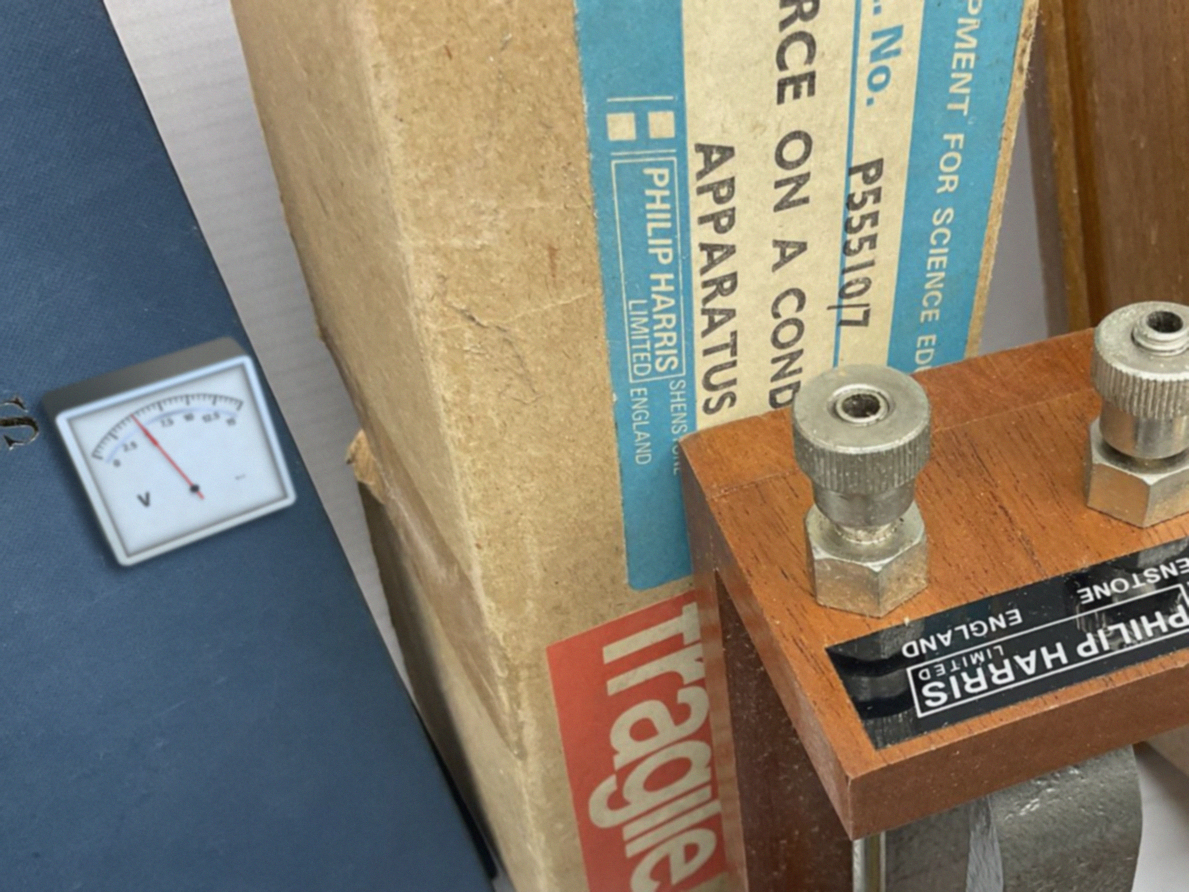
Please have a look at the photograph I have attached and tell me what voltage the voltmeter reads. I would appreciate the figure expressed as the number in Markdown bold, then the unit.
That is **5** V
